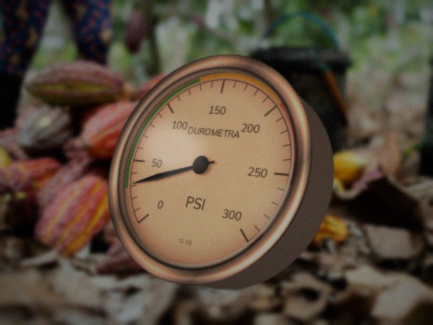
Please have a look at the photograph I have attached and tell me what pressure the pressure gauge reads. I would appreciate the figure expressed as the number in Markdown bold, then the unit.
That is **30** psi
